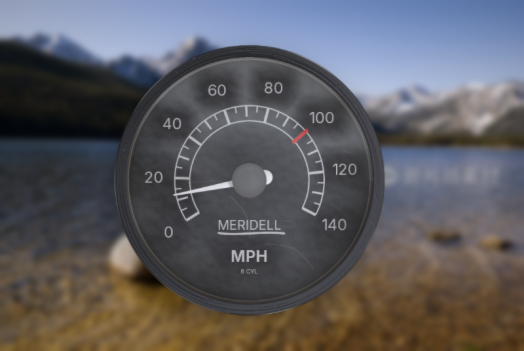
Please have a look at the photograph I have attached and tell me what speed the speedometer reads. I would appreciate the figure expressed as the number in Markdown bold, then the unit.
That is **12.5** mph
